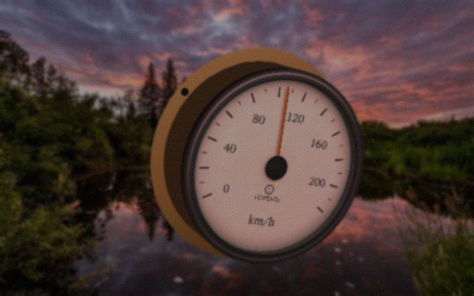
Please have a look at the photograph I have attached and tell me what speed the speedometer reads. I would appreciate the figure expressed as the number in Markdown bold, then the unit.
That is **105** km/h
